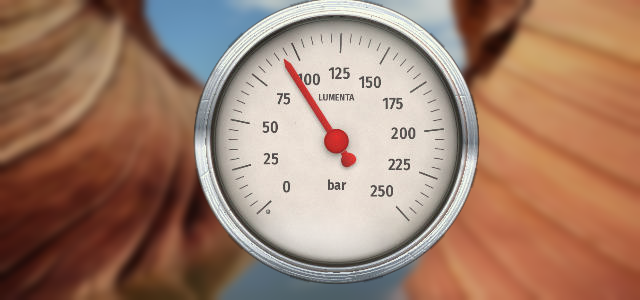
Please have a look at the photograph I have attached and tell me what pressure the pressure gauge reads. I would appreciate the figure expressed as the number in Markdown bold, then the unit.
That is **92.5** bar
